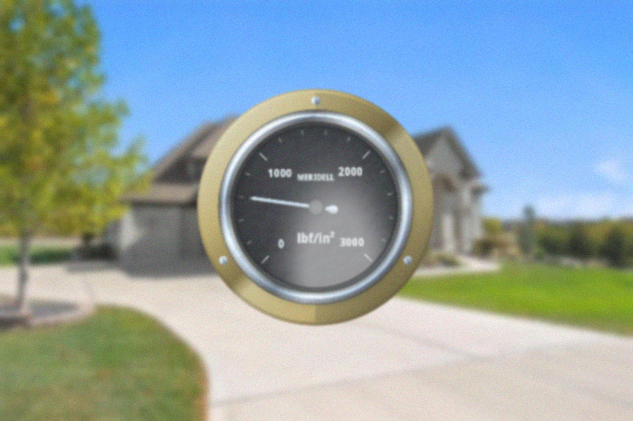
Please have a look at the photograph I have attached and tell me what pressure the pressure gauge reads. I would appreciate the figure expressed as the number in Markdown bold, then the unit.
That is **600** psi
